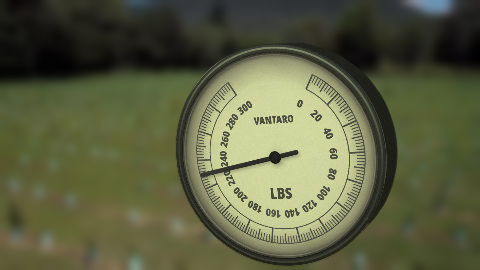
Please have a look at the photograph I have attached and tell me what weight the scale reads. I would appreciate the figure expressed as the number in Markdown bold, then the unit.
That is **230** lb
